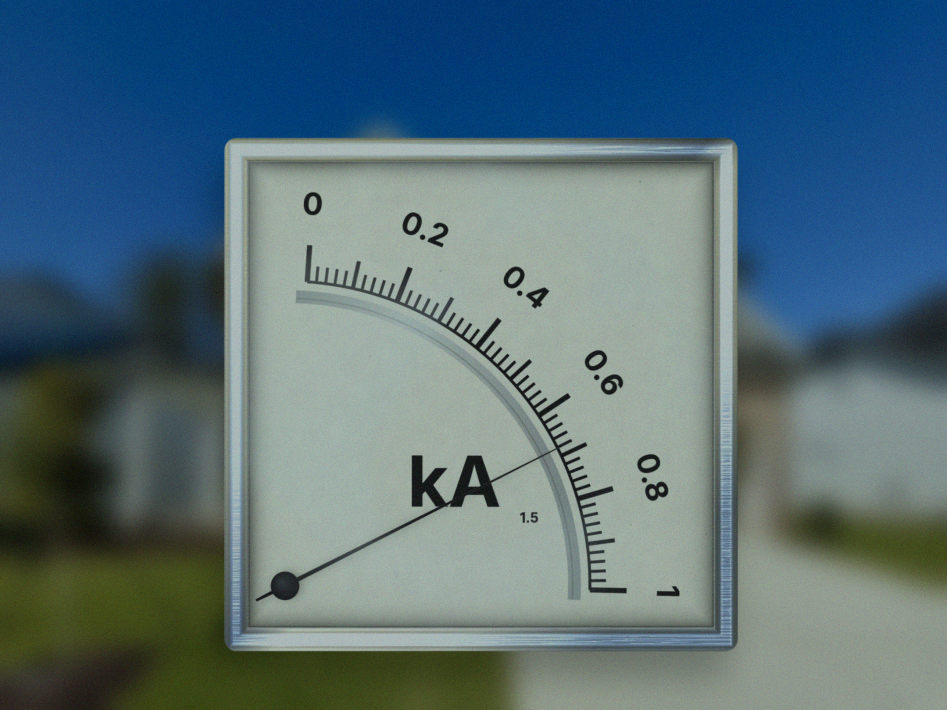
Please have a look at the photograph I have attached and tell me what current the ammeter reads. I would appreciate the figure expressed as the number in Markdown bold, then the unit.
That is **0.68** kA
